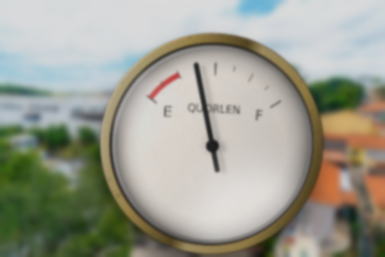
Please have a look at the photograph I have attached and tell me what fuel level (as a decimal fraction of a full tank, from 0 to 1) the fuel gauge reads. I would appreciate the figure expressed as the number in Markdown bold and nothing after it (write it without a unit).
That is **0.375**
